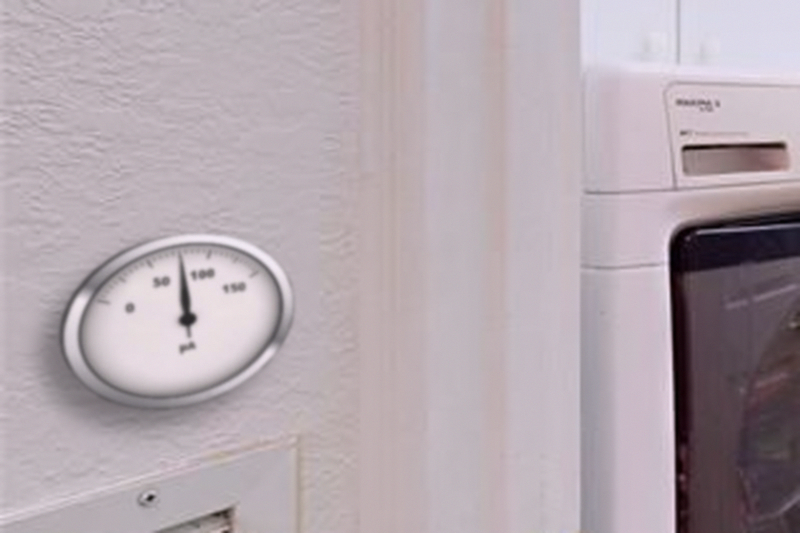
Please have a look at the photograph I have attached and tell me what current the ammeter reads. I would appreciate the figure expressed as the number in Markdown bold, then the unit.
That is **75** µA
